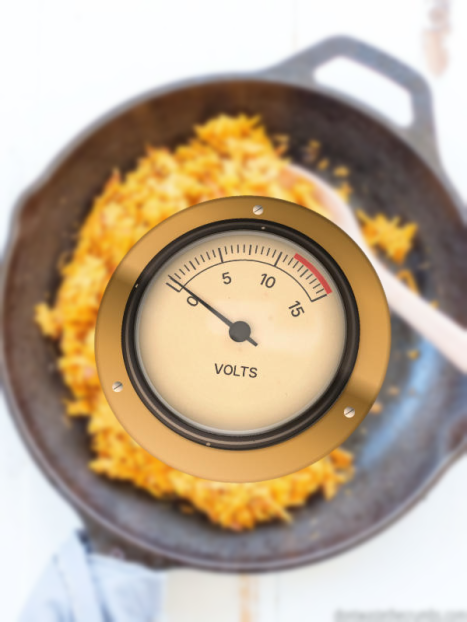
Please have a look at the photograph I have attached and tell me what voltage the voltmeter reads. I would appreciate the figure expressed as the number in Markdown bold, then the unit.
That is **0.5** V
